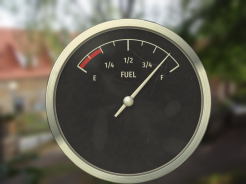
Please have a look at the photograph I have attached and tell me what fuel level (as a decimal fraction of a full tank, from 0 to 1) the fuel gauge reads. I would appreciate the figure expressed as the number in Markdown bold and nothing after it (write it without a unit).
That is **0.875**
